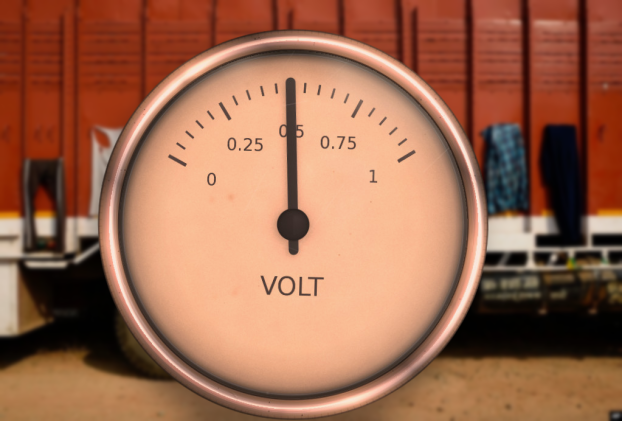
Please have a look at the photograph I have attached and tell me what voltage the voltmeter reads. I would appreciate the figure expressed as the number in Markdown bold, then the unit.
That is **0.5** V
